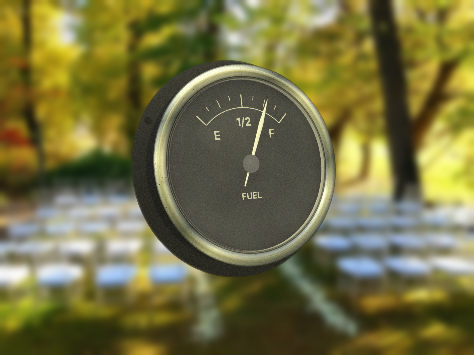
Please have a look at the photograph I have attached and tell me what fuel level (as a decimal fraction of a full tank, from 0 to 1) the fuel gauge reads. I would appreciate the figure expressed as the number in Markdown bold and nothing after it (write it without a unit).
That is **0.75**
